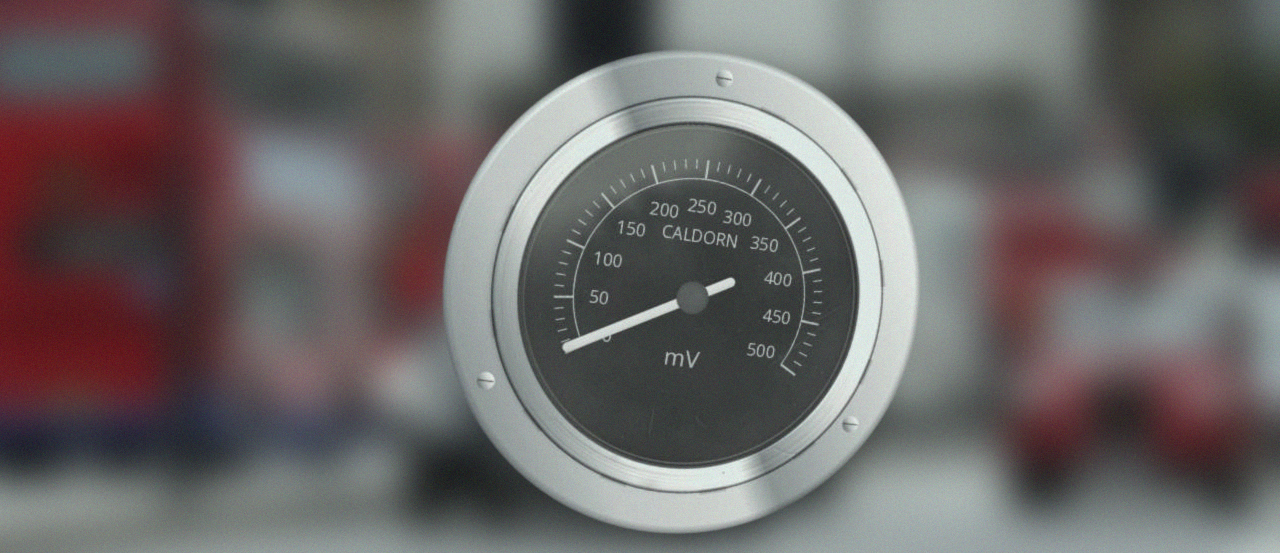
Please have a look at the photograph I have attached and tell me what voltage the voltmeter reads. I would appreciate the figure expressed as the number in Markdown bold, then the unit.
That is **5** mV
